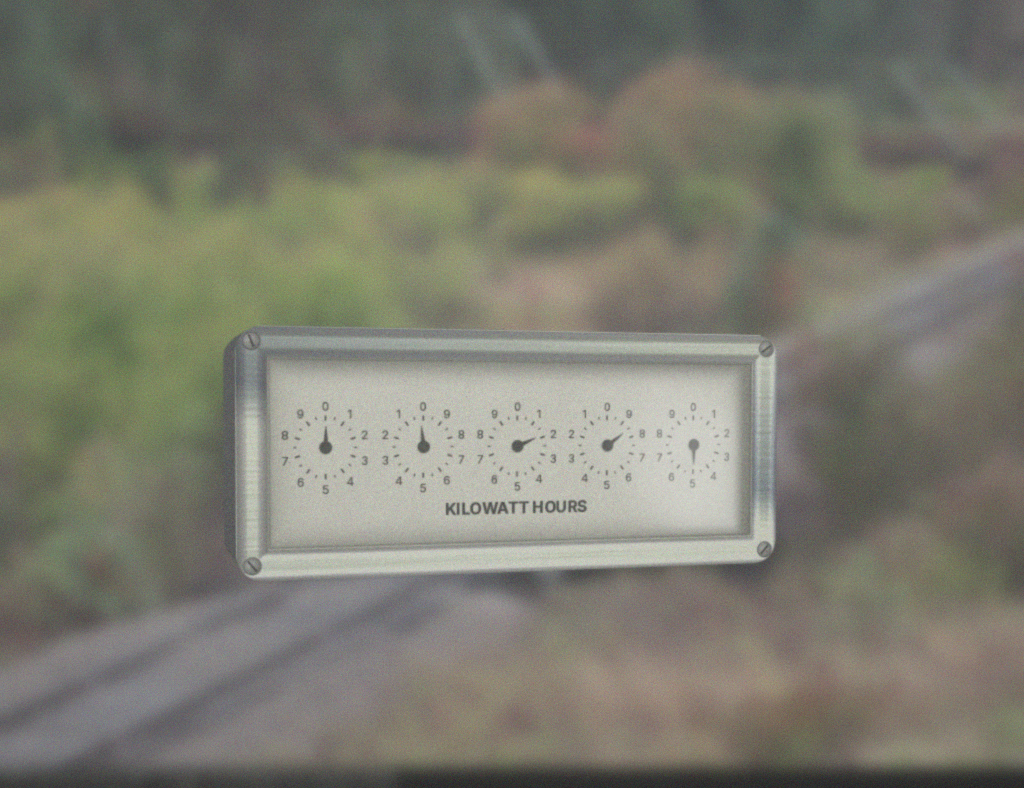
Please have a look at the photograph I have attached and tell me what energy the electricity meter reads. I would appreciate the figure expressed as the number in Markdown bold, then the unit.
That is **185** kWh
